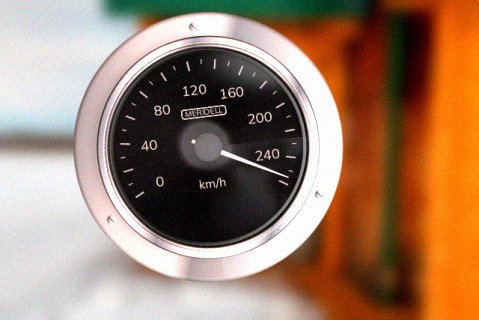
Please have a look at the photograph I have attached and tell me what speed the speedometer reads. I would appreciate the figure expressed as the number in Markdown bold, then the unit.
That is **255** km/h
